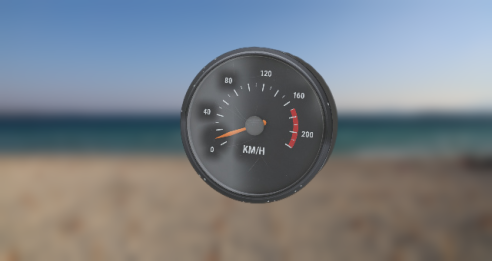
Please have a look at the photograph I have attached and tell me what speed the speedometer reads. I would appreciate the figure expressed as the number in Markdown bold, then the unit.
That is **10** km/h
